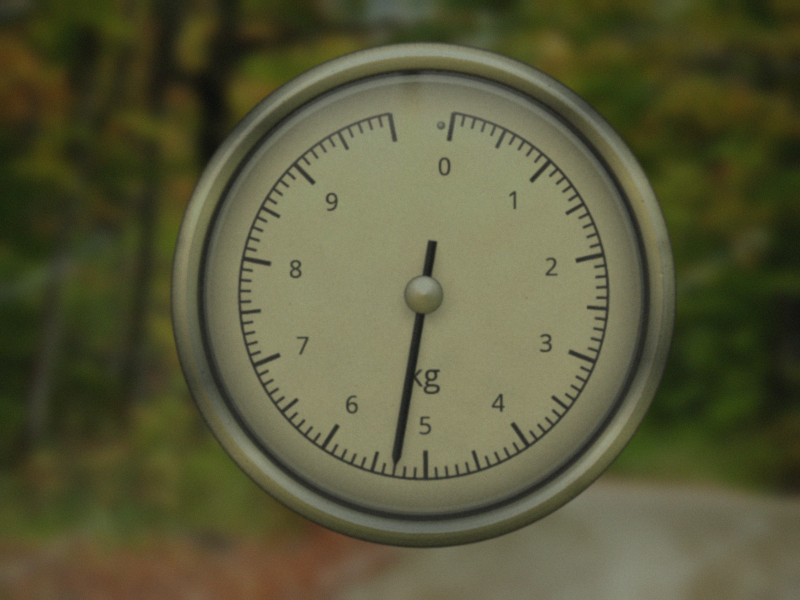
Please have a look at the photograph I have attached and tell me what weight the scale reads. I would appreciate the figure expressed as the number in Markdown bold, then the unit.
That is **5.3** kg
